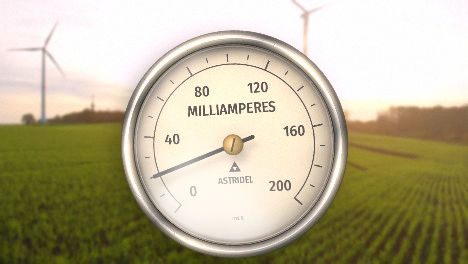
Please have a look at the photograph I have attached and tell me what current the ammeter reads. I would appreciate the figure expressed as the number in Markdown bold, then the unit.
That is **20** mA
